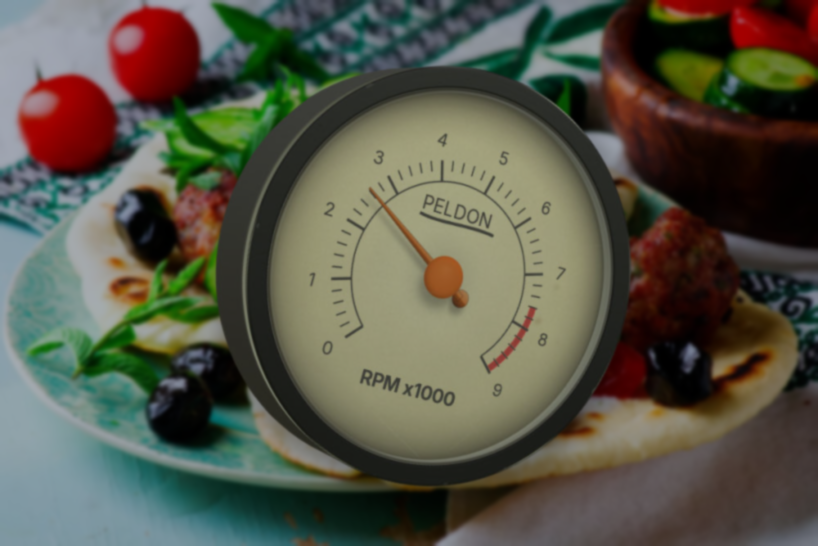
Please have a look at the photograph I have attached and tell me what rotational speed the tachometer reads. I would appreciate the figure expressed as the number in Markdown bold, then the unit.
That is **2600** rpm
